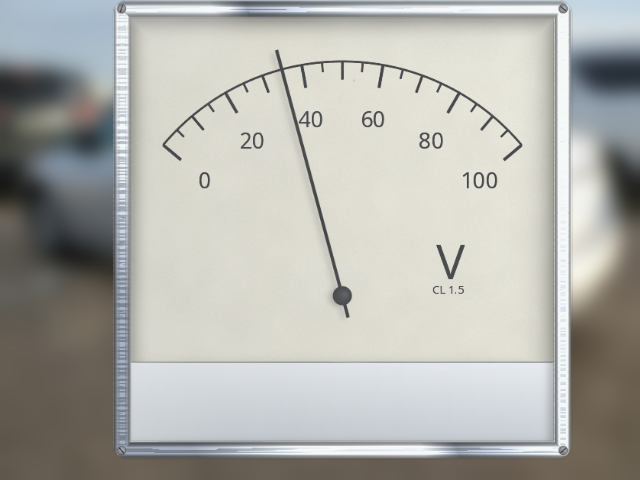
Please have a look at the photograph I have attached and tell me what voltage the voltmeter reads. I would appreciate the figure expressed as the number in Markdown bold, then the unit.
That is **35** V
